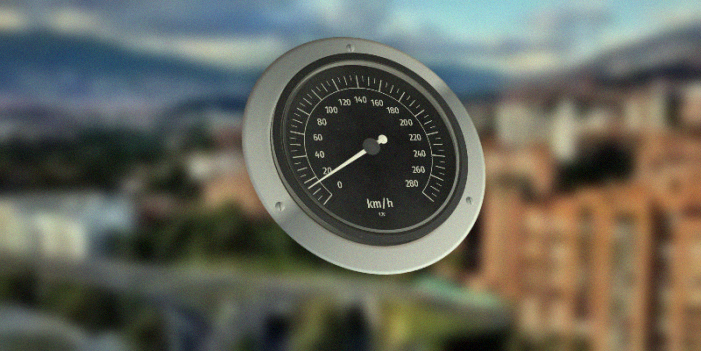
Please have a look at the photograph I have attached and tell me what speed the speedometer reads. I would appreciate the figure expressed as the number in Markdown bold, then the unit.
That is **15** km/h
